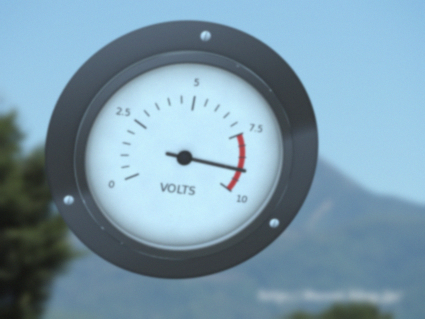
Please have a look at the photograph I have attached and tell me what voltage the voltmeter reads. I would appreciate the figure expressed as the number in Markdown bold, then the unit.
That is **9** V
